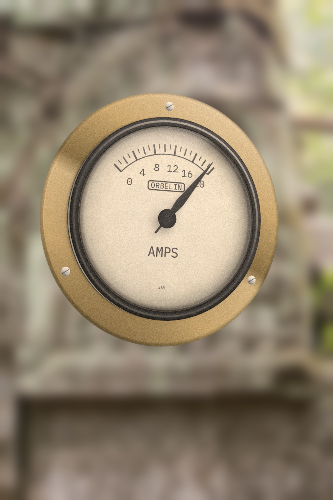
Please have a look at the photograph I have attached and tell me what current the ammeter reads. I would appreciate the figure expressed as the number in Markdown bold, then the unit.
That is **19** A
